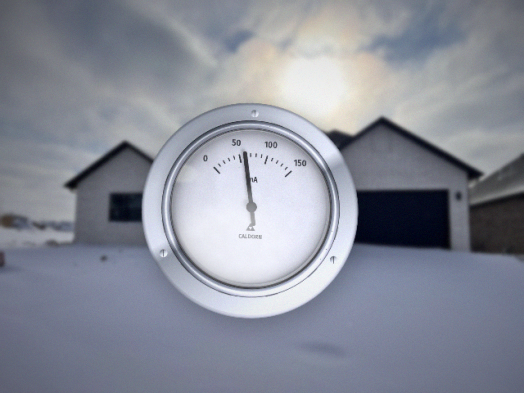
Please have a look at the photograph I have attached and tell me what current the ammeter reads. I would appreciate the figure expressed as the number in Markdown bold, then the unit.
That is **60** mA
